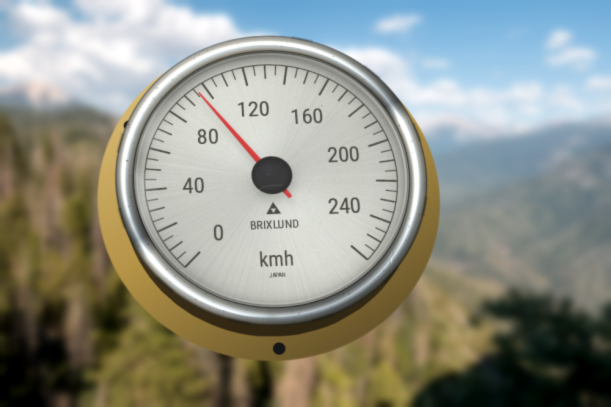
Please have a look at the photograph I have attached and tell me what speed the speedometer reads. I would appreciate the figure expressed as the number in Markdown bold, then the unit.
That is **95** km/h
